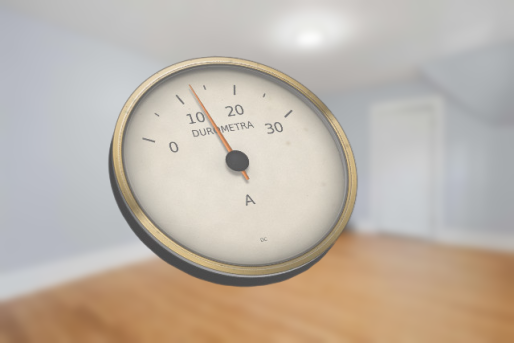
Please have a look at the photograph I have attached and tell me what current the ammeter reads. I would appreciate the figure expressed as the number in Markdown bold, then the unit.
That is **12.5** A
